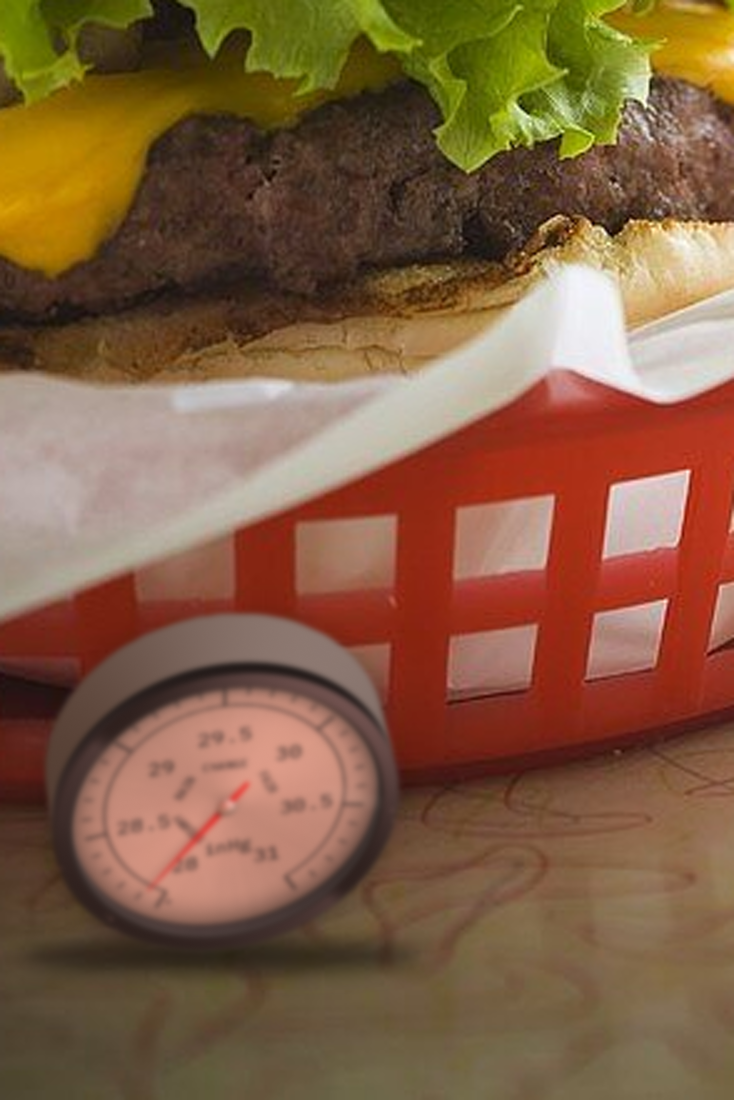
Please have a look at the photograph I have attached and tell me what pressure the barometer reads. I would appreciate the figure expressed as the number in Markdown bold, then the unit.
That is **28.1** inHg
